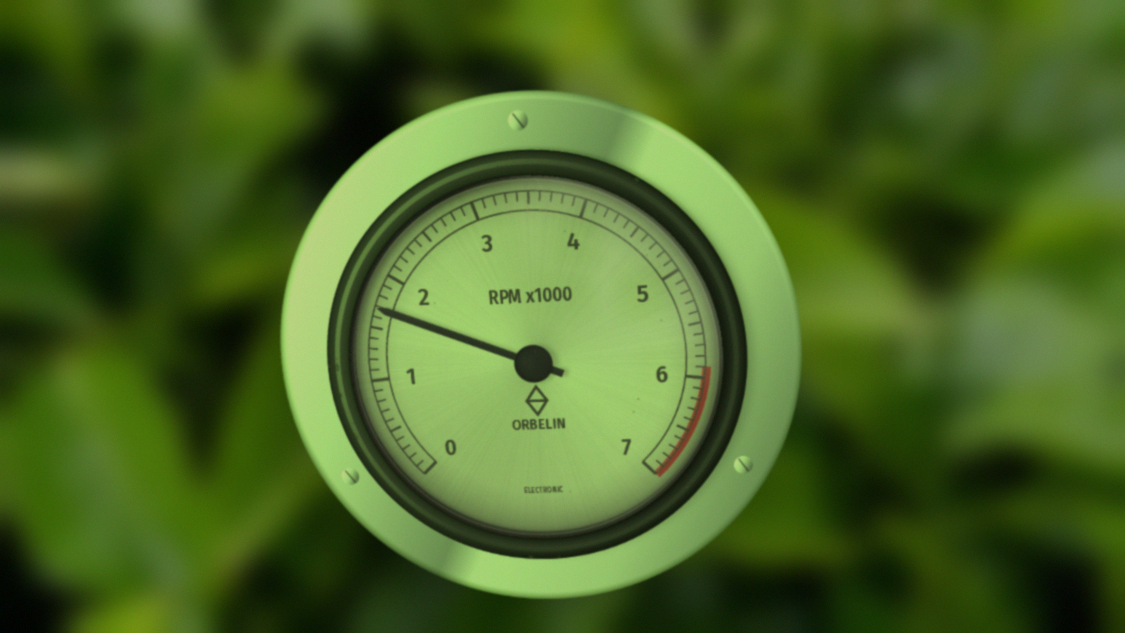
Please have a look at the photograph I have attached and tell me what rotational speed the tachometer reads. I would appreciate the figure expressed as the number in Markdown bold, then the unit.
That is **1700** rpm
